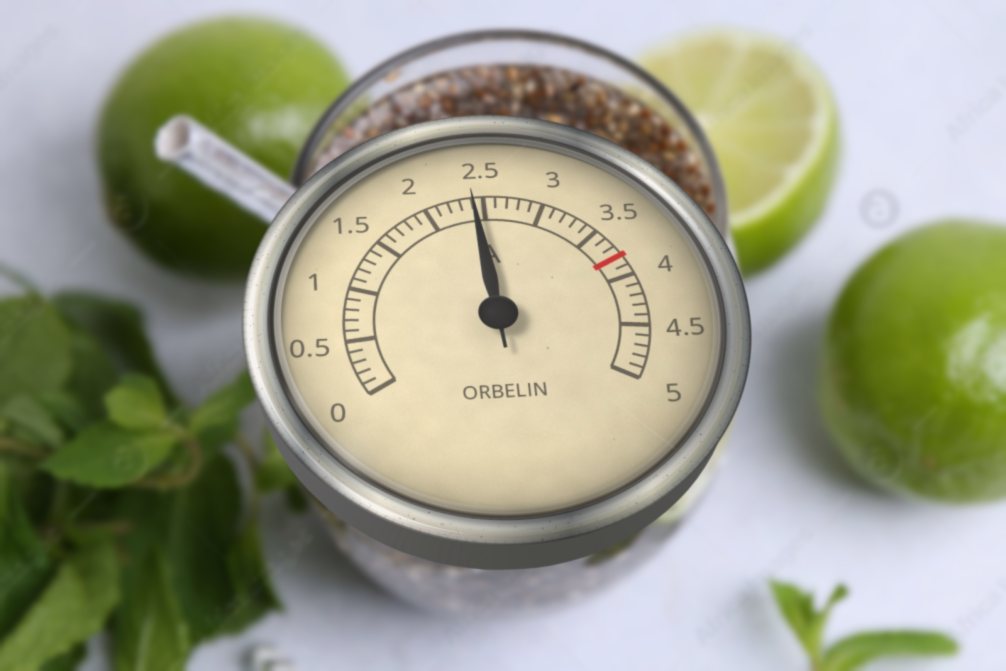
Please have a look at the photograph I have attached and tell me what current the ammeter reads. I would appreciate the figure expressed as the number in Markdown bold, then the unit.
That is **2.4** A
